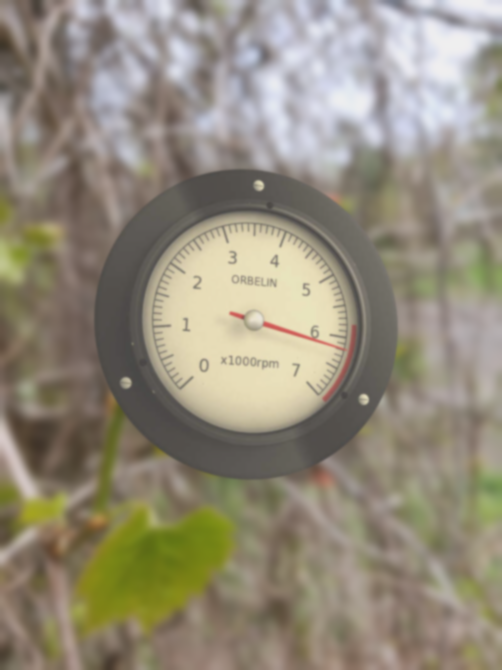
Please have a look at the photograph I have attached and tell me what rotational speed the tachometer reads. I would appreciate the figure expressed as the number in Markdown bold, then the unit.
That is **6200** rpm
